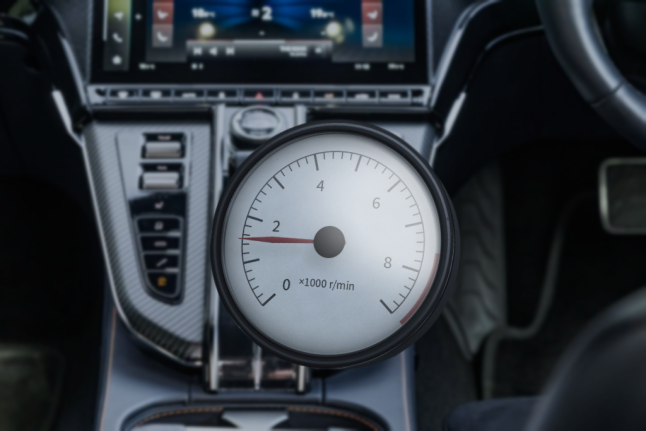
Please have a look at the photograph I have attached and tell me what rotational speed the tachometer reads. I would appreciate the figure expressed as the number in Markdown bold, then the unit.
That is **1500** rpm
